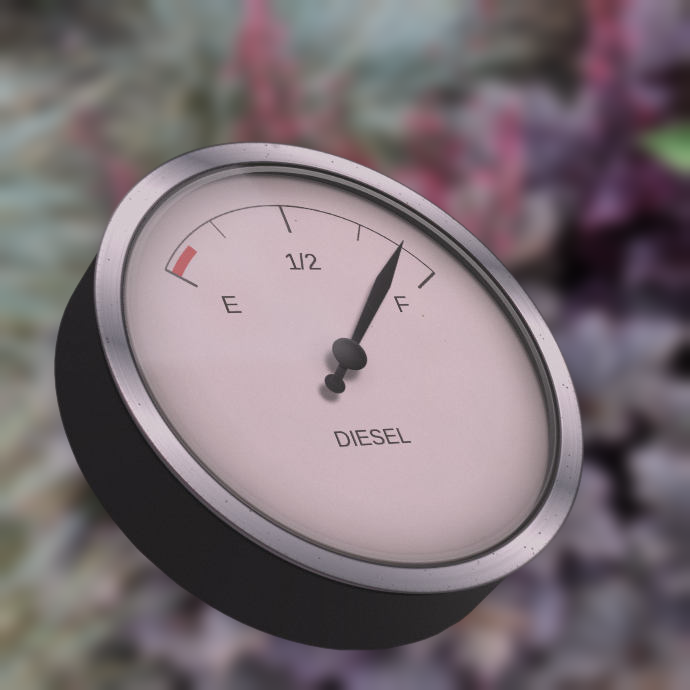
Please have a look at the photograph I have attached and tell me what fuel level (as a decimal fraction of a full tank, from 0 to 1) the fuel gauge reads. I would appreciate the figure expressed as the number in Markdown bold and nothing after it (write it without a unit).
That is **0.875**
